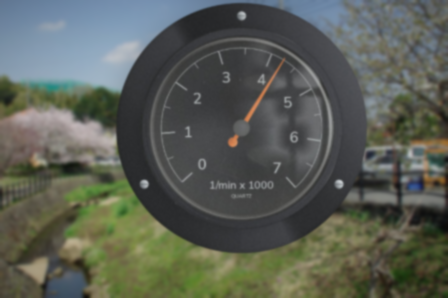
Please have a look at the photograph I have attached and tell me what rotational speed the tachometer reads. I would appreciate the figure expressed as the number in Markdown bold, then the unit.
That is **4250** rpm
